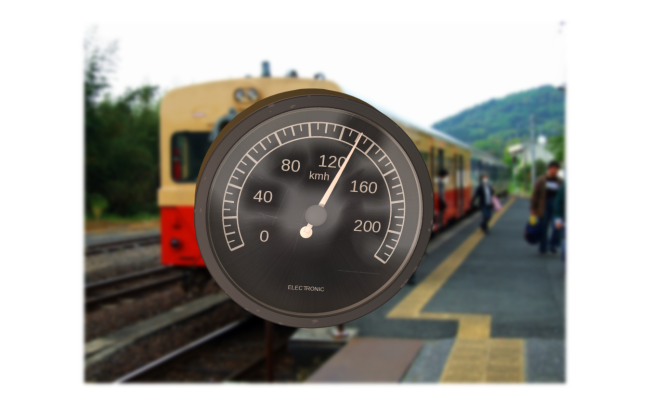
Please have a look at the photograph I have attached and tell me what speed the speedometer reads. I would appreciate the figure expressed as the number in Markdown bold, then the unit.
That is **130** km/h
